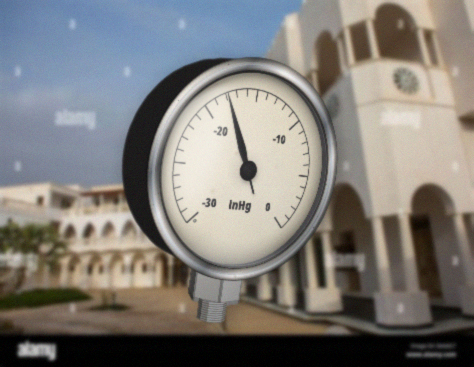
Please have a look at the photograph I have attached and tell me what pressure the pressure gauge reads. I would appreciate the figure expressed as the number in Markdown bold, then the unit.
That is **-18** inHg
